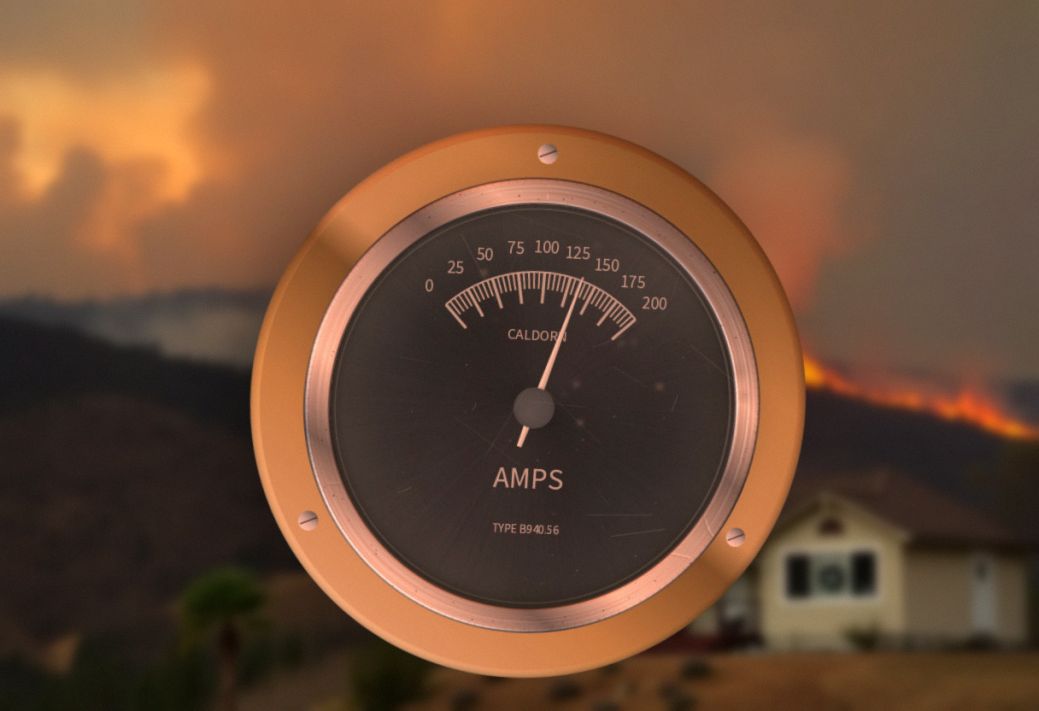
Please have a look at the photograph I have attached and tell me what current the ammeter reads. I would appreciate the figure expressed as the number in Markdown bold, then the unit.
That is **135** A
